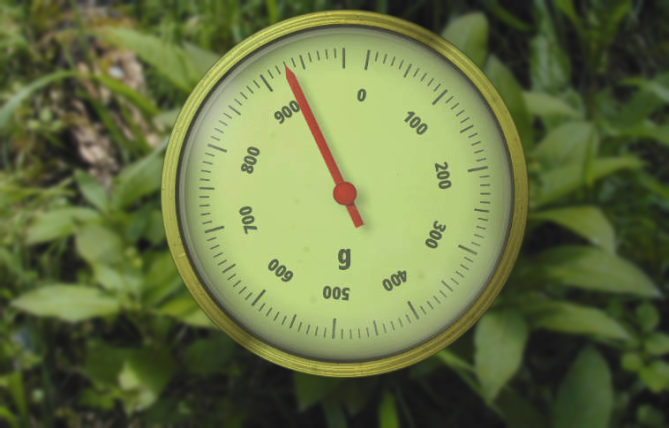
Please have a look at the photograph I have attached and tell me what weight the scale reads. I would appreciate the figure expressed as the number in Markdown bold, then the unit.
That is **930** g
